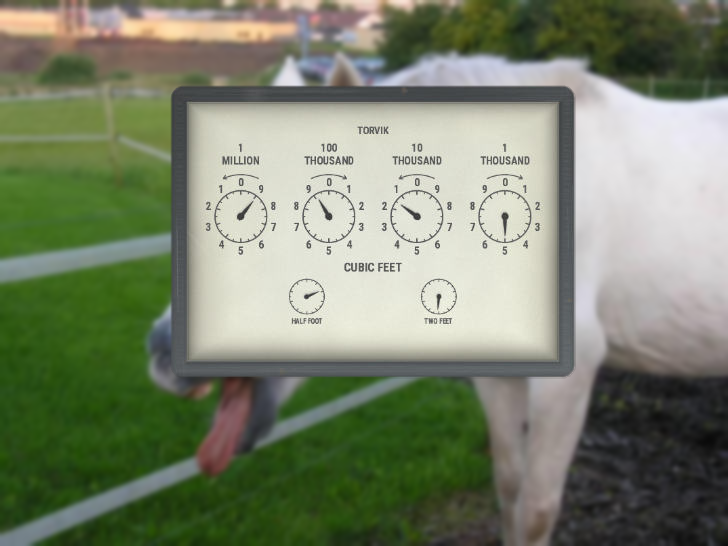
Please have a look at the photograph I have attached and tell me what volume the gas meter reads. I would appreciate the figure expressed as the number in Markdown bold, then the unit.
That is **891500** ft³
